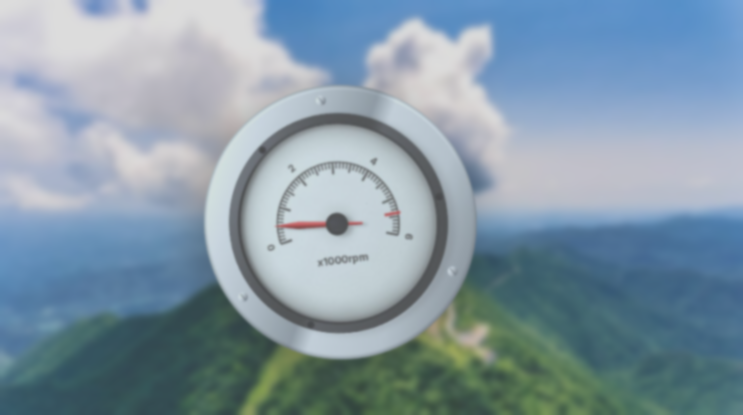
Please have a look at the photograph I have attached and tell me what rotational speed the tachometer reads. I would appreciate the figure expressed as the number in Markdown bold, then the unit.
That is **500** rpm
